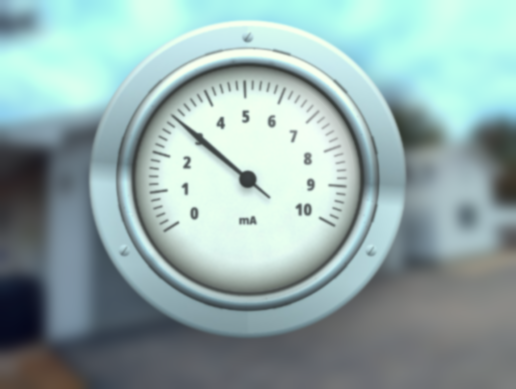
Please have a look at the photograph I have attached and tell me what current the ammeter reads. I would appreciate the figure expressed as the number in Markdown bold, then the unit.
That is **3** mA
